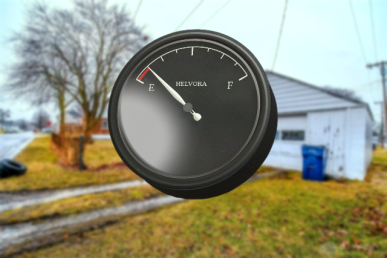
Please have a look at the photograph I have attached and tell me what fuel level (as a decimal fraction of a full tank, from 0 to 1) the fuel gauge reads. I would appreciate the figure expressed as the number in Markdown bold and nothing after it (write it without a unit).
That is **0.125**
